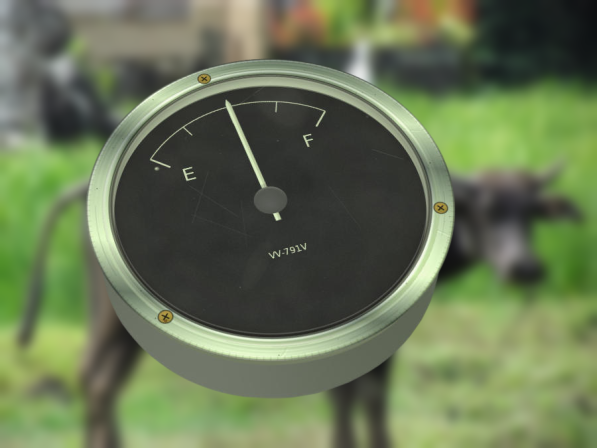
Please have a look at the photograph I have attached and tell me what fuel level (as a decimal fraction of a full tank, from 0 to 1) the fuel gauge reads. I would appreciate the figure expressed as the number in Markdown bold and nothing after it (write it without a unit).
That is **0.5**
